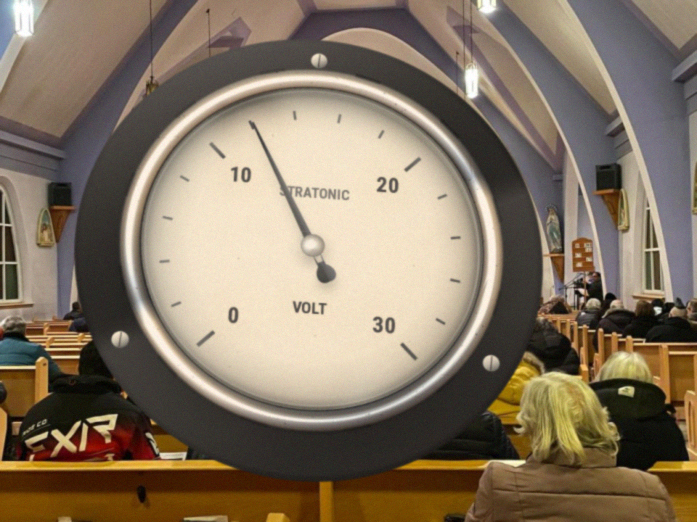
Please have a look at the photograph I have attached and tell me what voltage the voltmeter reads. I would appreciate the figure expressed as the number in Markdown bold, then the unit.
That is **12** V
